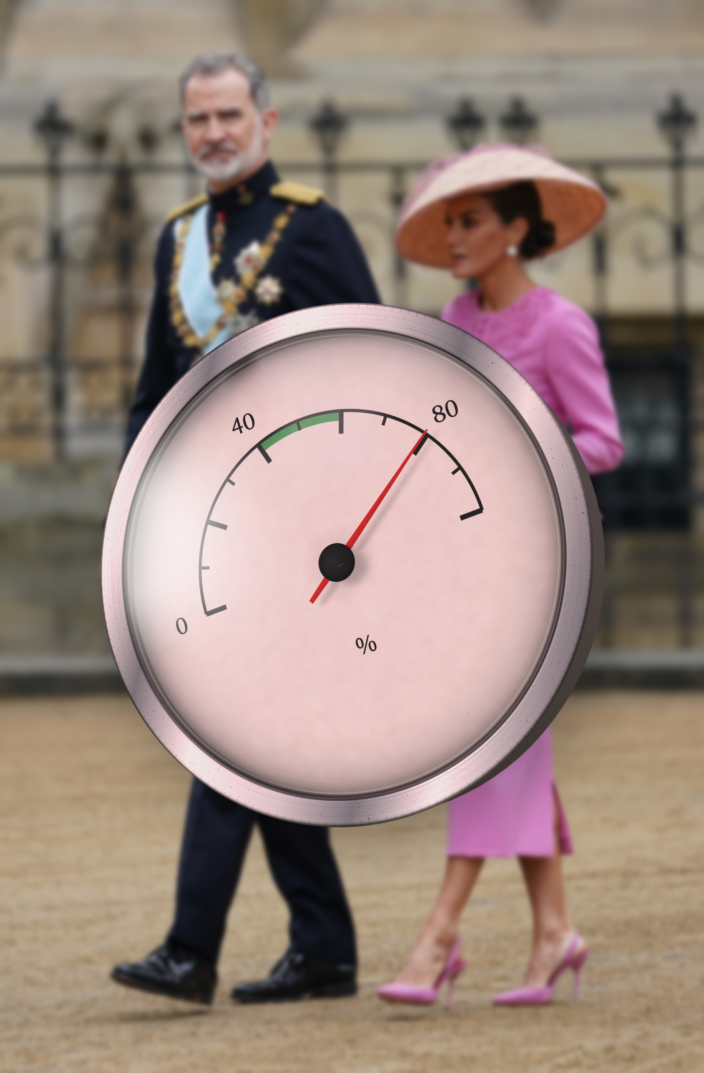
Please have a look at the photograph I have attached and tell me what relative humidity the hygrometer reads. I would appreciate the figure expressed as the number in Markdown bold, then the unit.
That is **80** %
